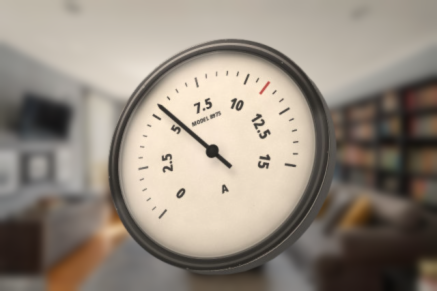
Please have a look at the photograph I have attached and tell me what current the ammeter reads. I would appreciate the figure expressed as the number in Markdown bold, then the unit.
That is **5.5** A
